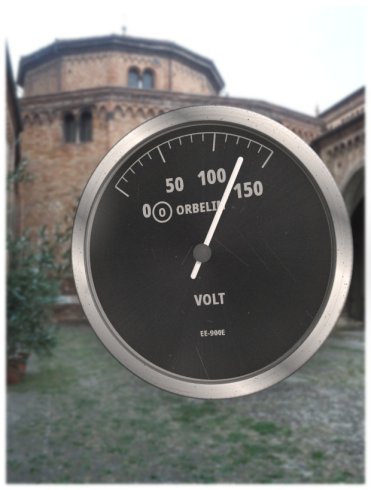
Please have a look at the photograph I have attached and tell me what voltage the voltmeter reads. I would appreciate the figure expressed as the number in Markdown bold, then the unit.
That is **130** V
